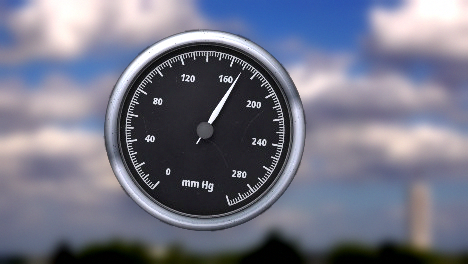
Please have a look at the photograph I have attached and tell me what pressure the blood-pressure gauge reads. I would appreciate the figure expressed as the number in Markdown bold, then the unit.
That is **170** mmHg
